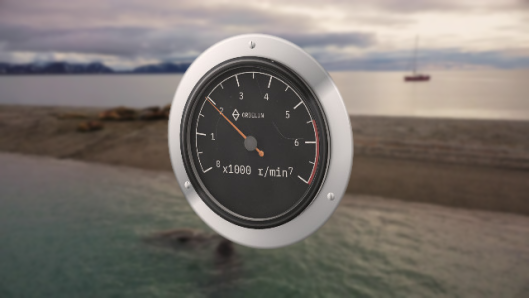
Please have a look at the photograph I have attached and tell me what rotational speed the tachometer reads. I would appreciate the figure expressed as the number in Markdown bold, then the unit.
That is **2000** rpm
